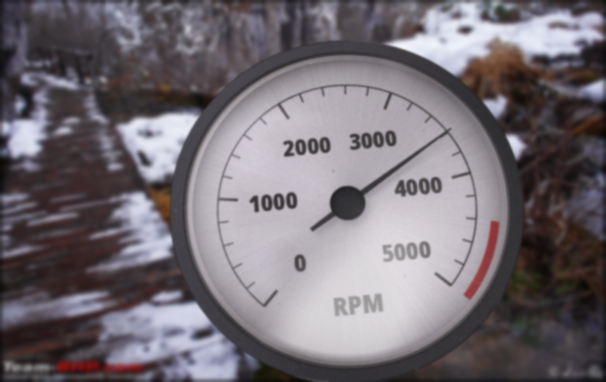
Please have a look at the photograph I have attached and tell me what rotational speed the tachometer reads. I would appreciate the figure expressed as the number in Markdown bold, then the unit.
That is **3600** rpm
